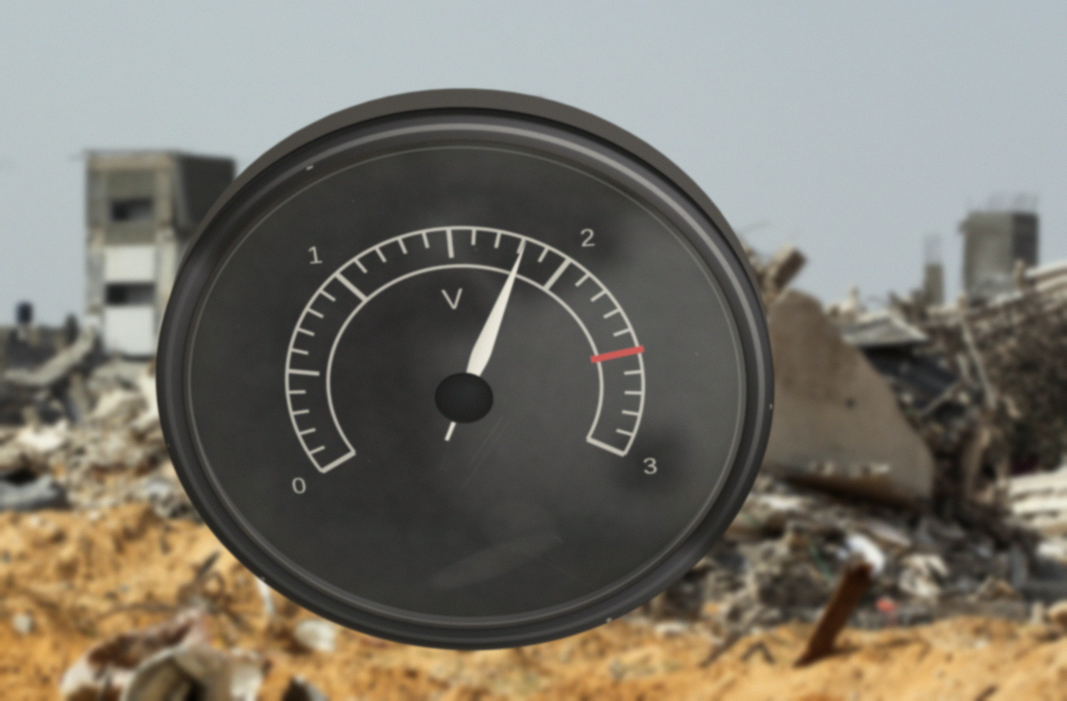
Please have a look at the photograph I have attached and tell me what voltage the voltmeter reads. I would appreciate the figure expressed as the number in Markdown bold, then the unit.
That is **1.8** V
